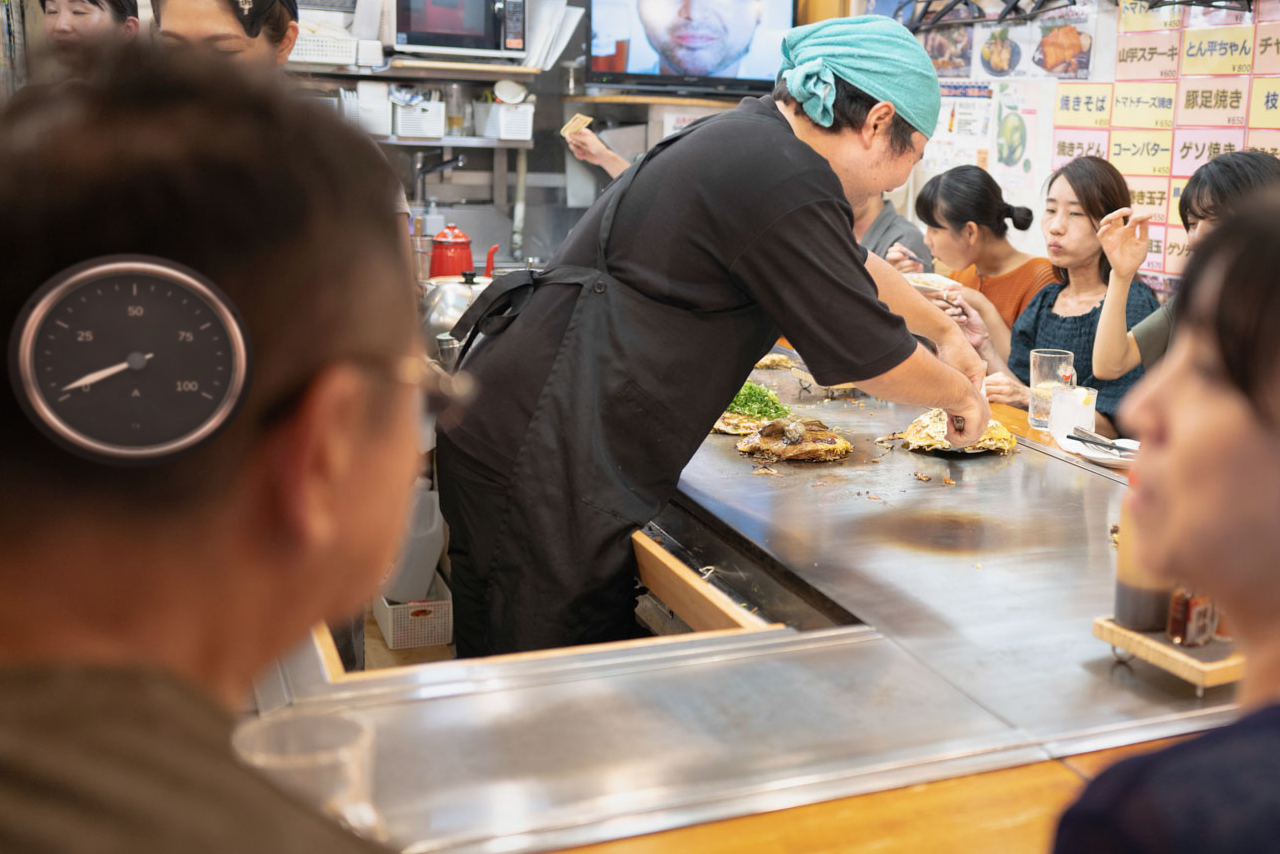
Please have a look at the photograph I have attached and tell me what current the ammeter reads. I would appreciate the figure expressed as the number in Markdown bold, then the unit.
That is **2.5** A
